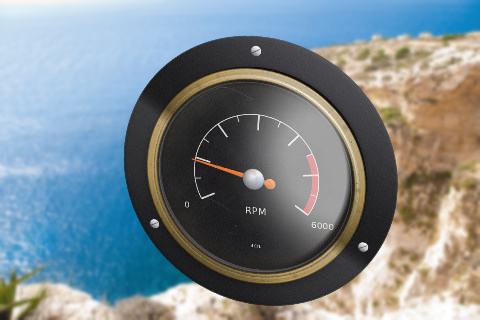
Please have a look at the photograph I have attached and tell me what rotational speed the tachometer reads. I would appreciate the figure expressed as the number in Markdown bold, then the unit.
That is **1000** rpm
